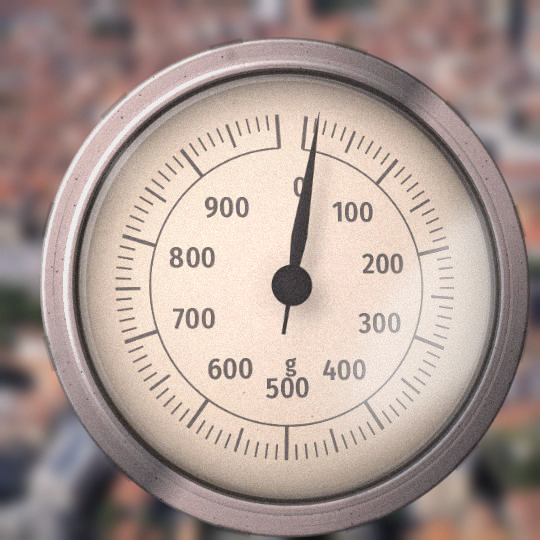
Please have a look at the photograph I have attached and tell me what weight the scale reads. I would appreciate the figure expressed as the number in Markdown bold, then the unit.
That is **10** g
